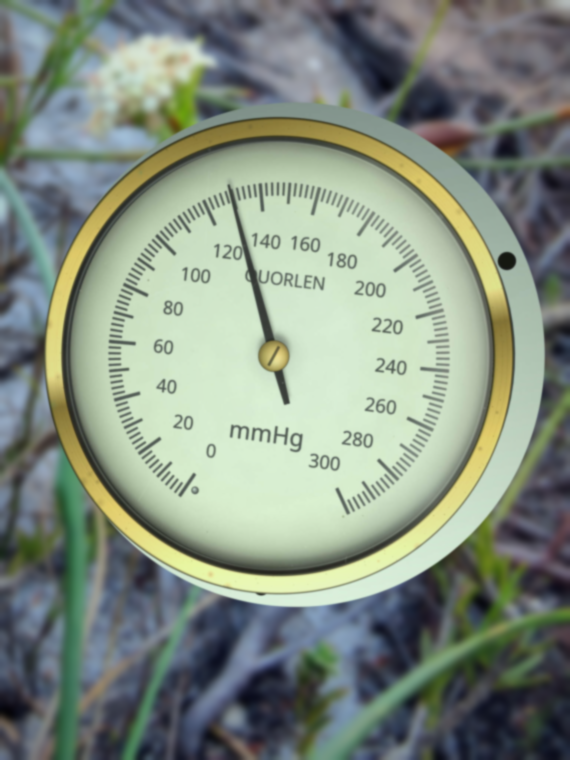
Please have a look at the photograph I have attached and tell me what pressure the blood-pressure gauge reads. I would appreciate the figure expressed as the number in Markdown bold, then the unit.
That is **130** mmHg
